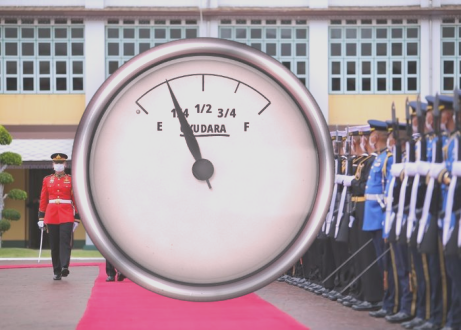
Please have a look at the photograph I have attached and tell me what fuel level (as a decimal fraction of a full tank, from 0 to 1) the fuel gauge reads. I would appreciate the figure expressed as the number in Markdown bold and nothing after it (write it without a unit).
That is **0.25**
